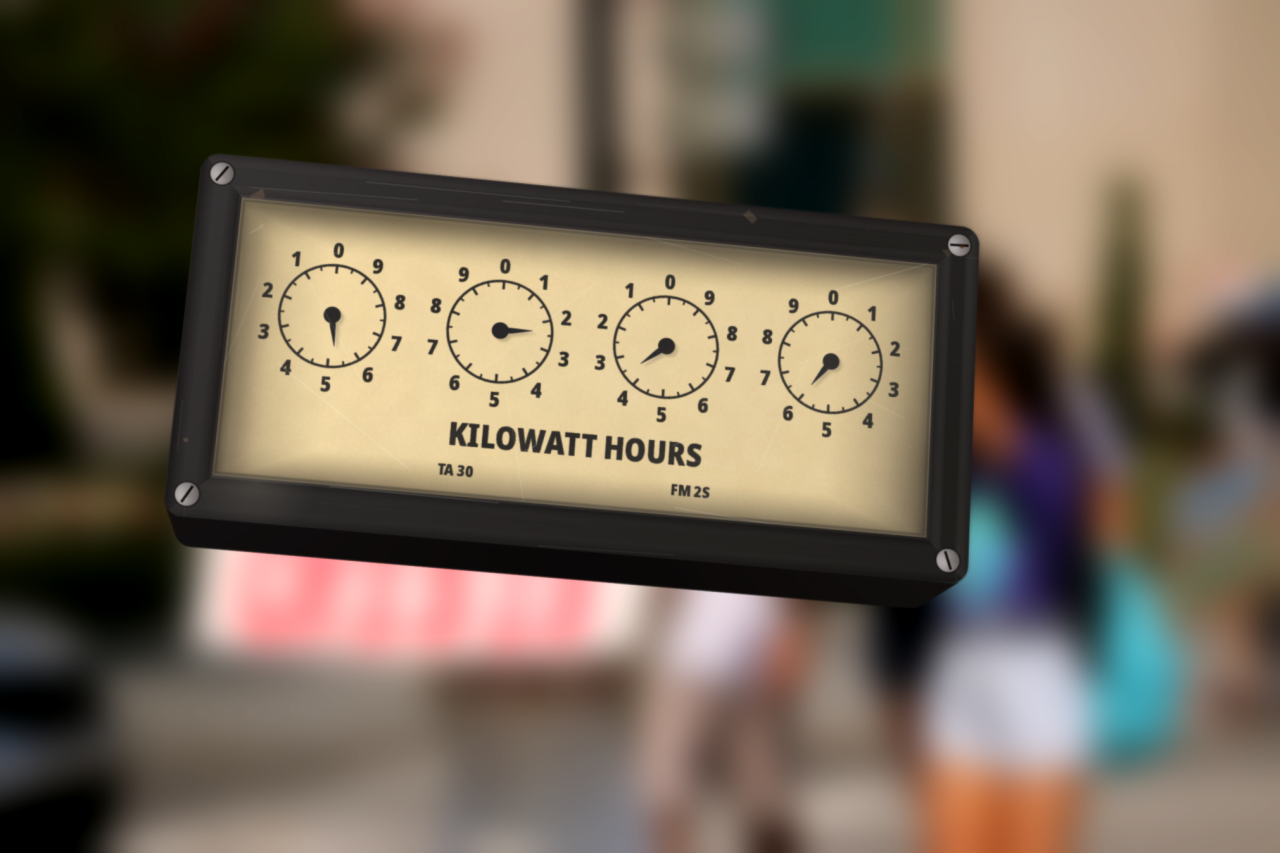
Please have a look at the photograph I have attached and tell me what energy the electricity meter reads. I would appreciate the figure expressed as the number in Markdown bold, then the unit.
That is **5236** kWh
